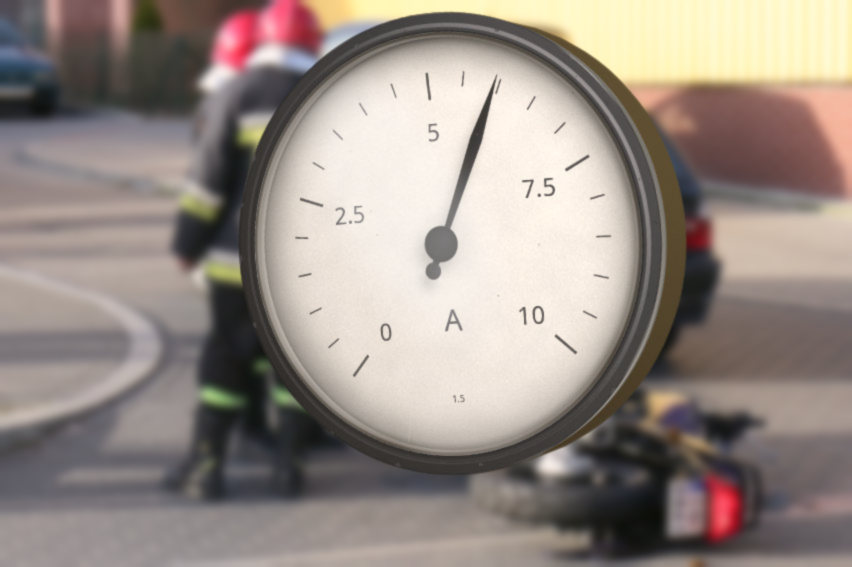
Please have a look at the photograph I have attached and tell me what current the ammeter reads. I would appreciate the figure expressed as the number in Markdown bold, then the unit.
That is **6** A
